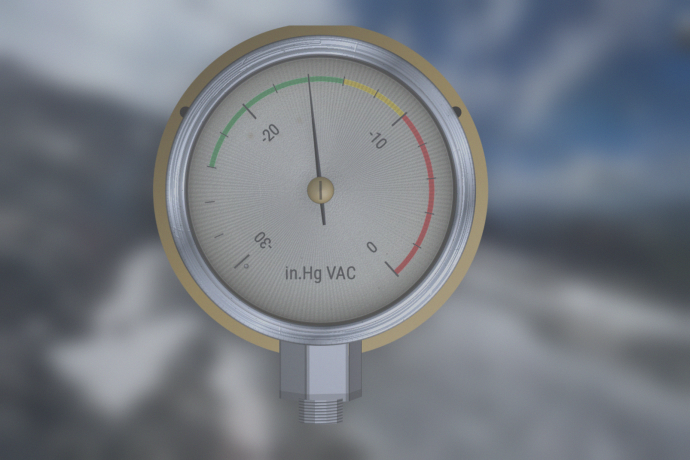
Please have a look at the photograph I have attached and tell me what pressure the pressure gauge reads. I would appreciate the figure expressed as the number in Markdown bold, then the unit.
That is **-16** inHg
